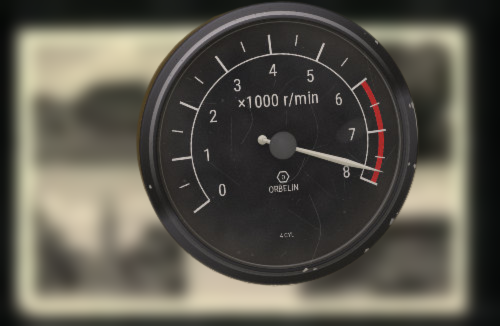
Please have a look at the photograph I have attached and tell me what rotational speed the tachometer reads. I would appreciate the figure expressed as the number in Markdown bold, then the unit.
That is **7750** rpm
